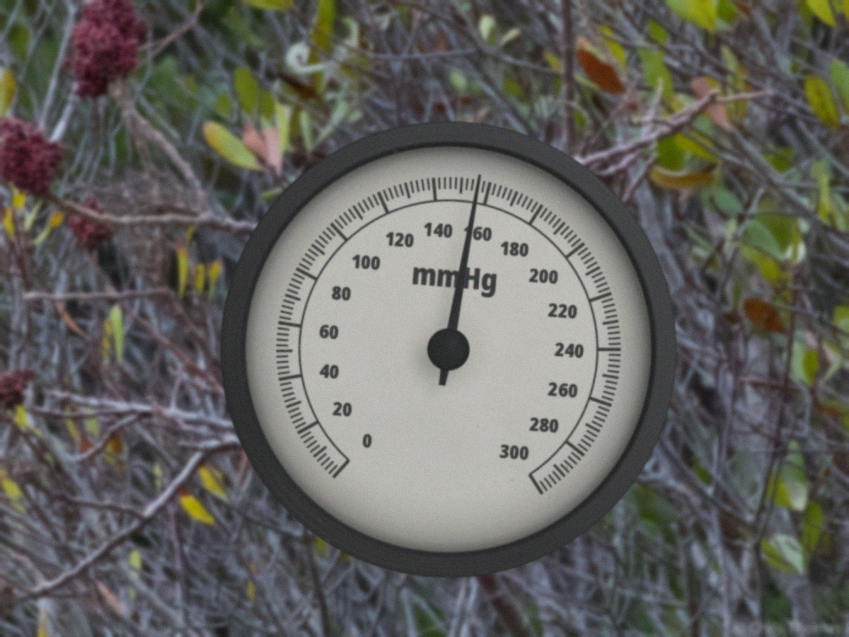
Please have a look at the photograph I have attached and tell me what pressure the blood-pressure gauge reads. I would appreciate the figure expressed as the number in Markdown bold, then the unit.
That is **156** mmHg
